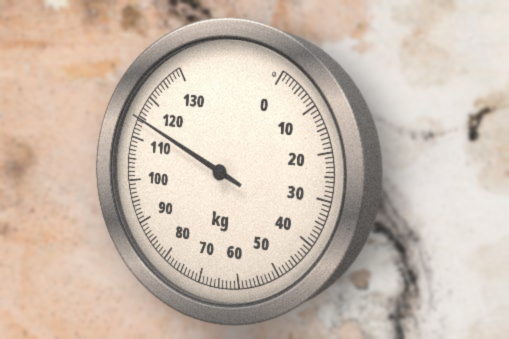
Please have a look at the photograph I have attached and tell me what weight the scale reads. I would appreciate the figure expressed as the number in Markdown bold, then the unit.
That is **115** kg
